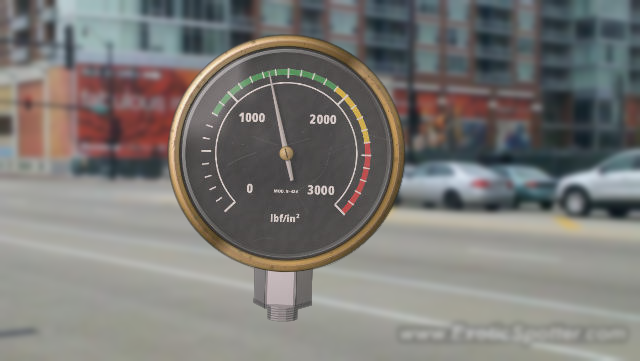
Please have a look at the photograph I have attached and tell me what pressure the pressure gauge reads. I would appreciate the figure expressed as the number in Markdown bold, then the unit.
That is **1350** psi
